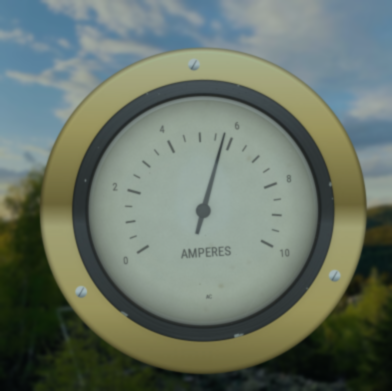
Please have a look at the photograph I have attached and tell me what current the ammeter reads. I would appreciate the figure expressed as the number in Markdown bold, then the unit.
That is **5.75** A
